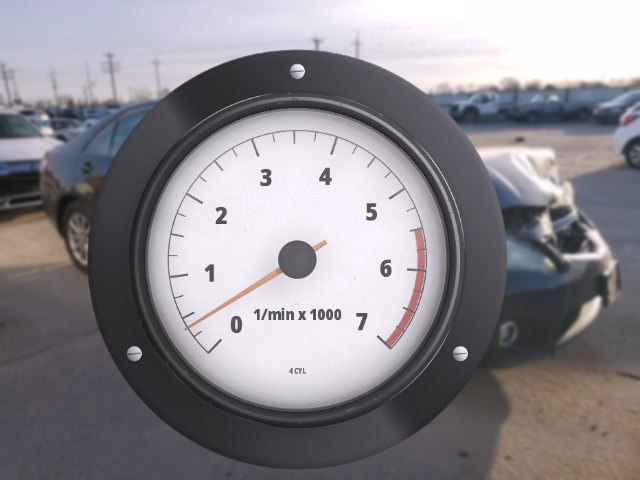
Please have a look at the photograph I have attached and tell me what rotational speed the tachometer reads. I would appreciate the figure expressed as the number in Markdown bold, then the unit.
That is **375** rpm
